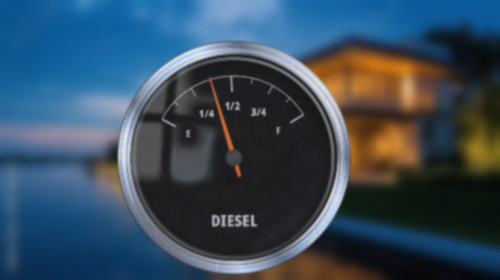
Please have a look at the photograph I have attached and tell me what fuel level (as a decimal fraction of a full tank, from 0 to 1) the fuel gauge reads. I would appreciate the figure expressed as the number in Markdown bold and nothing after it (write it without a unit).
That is **0.375**
